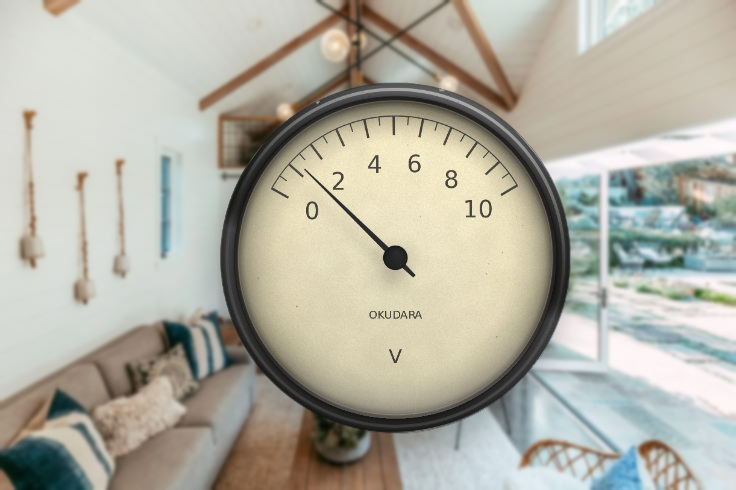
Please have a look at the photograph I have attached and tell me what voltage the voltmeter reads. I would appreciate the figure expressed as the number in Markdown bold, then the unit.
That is **1.25** V
